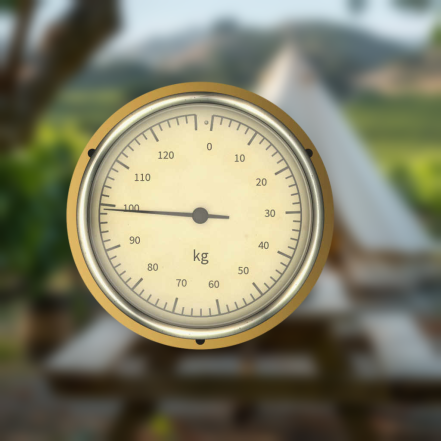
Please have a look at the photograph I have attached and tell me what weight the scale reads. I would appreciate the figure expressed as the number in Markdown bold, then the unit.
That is **99** kg
